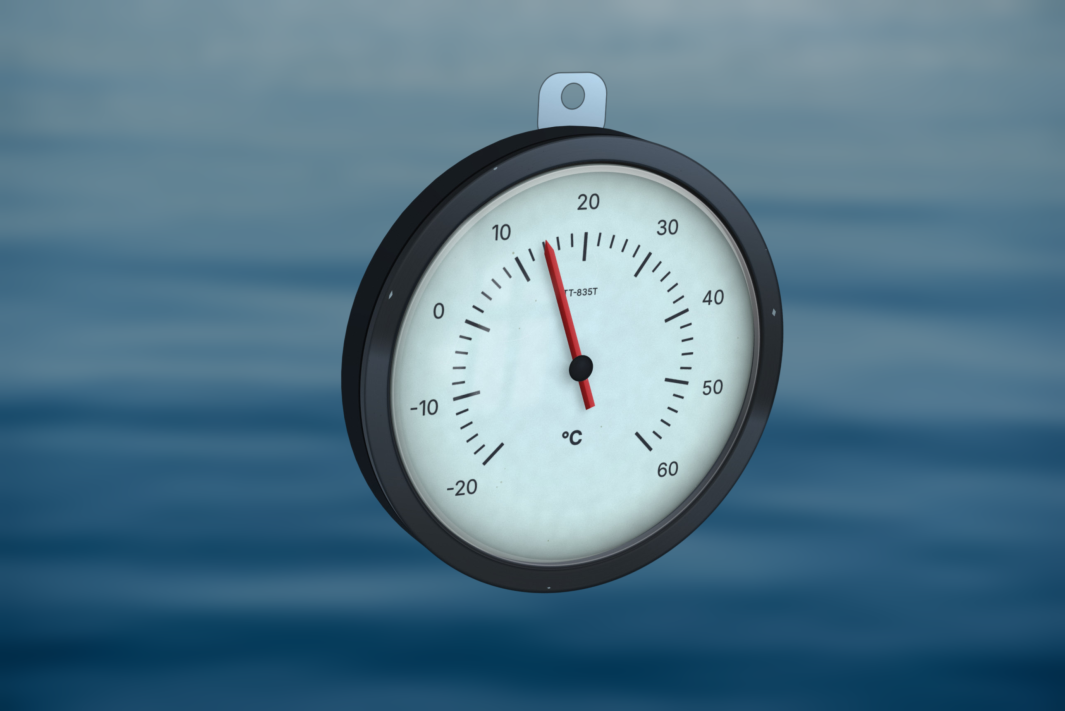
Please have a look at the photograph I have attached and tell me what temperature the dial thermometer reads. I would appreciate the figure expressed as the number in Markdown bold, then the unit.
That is **14** °C
